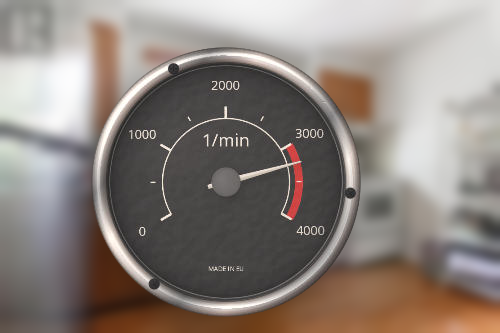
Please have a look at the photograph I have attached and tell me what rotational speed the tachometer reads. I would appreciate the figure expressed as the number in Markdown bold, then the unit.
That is **3250** rpm
